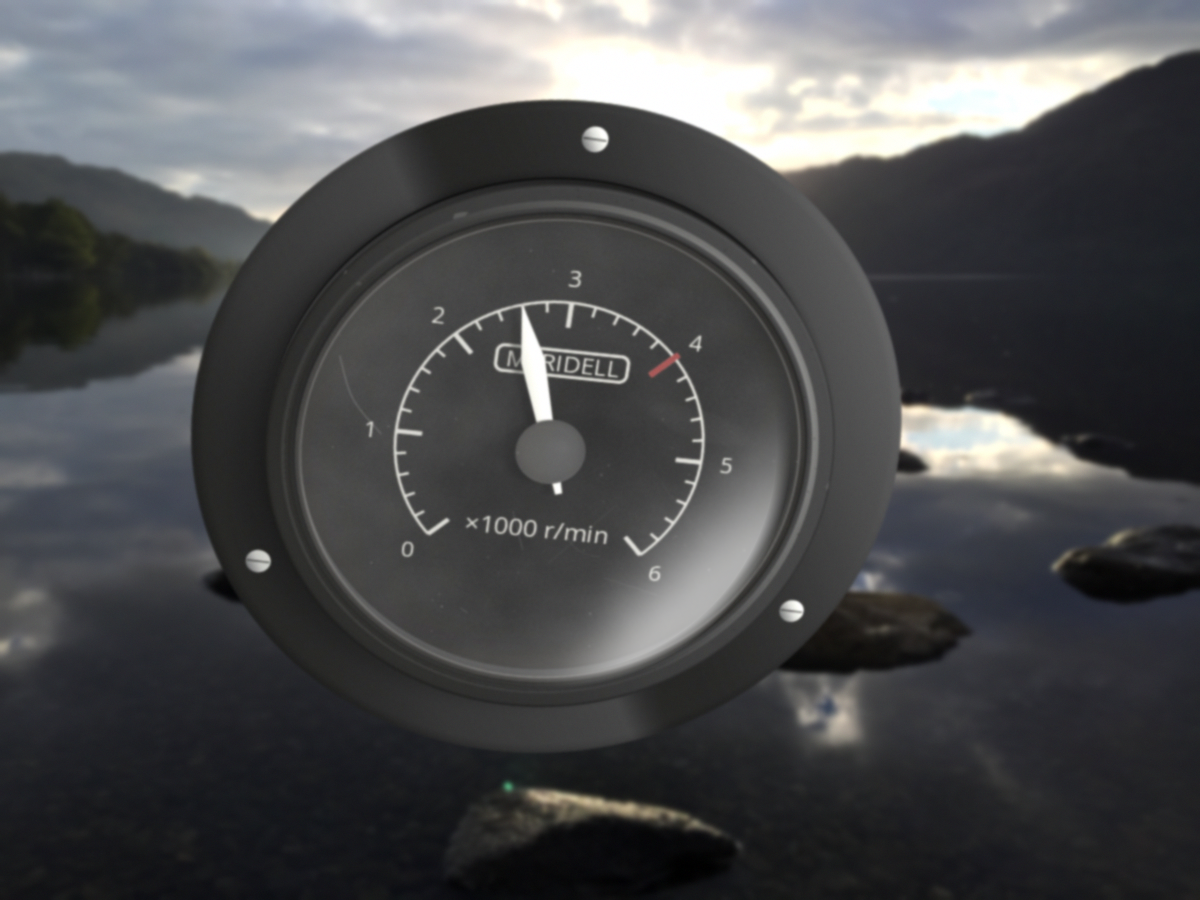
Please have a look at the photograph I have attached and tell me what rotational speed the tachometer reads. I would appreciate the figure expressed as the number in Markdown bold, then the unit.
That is **2600** rpm
